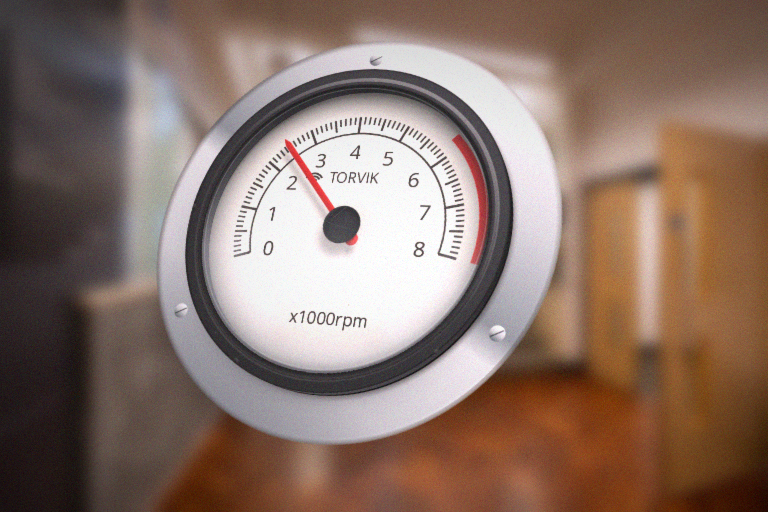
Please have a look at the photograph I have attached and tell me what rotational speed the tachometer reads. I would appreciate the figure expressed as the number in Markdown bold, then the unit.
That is **2500** rpm
